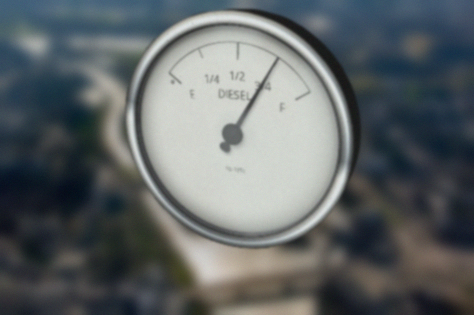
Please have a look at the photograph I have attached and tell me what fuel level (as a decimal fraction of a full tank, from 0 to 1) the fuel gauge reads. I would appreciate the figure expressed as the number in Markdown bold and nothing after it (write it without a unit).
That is **0.75**
